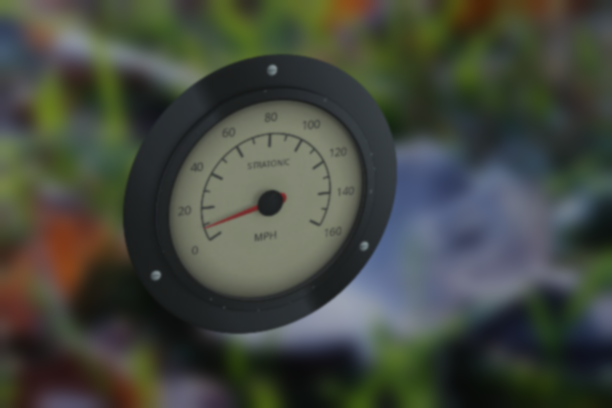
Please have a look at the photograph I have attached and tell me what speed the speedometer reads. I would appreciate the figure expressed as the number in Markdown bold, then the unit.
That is **10** mph
